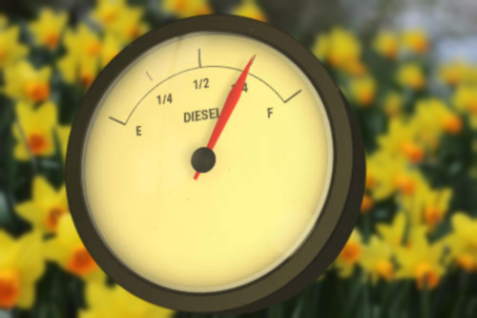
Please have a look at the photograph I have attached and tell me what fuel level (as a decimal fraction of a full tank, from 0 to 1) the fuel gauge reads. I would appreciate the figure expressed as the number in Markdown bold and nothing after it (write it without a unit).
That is **0.75**
